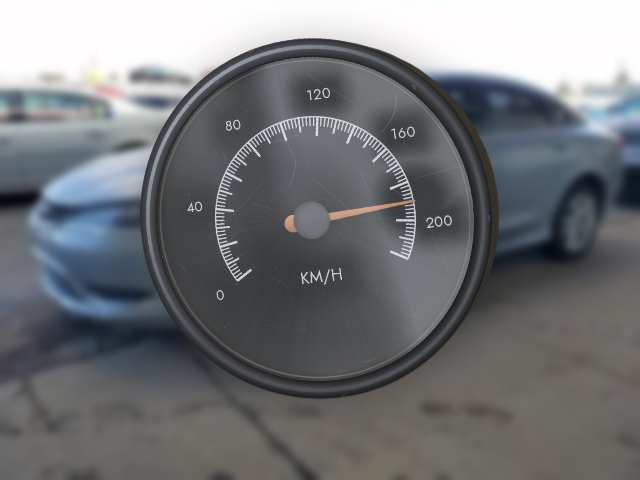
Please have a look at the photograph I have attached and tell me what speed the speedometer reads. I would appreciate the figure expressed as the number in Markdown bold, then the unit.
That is **190** km/h
